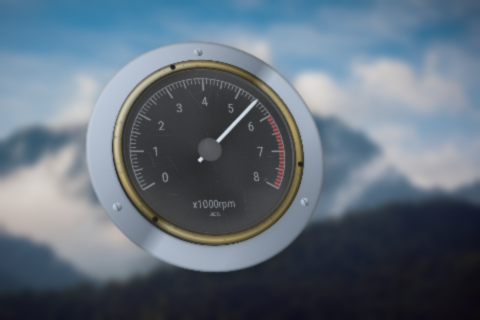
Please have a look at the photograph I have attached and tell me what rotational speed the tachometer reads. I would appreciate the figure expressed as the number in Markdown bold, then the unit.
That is **5500** rpm
